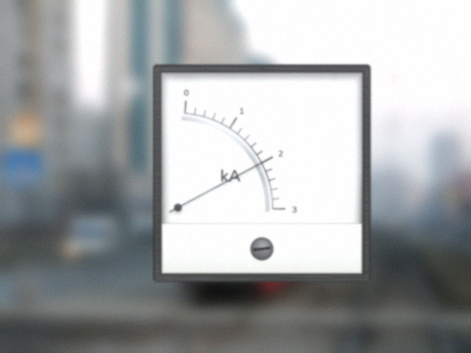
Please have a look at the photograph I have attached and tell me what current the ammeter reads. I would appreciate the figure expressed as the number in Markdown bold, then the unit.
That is **2** kA
